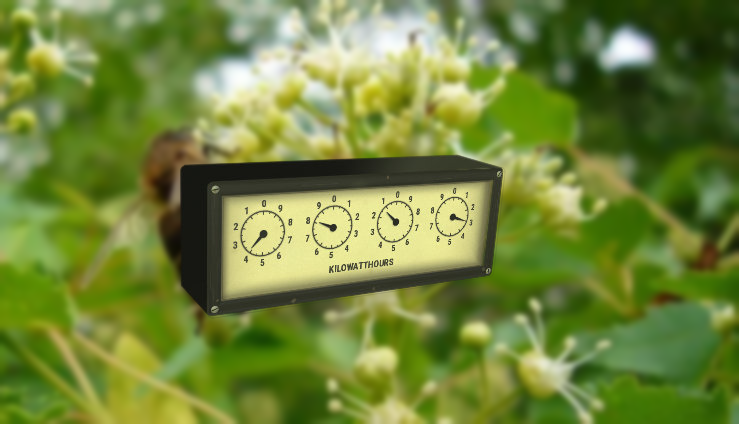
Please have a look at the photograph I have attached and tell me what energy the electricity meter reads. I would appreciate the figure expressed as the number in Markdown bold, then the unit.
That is **3813** kWh
